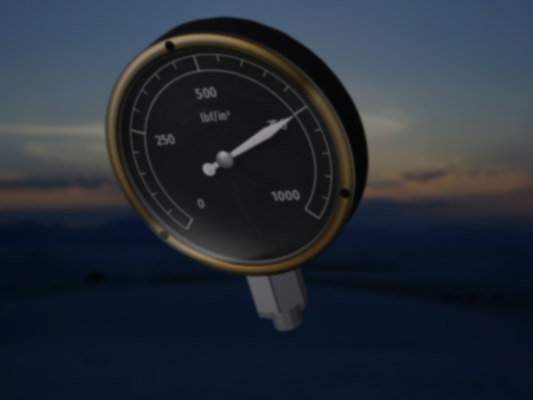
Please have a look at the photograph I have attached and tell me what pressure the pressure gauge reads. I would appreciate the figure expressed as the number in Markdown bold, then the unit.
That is **750** psi
